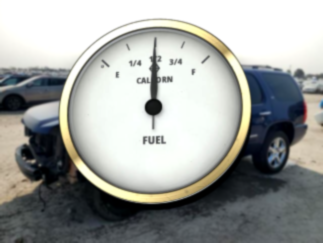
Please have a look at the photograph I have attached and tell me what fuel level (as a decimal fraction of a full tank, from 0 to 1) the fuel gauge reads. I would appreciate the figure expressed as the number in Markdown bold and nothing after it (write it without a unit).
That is **0.5**
